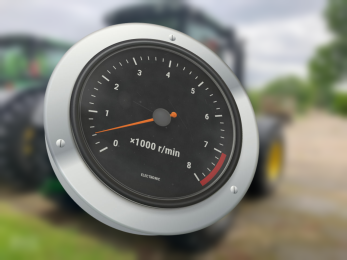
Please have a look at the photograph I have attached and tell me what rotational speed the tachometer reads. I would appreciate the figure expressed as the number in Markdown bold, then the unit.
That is **400** rpm
